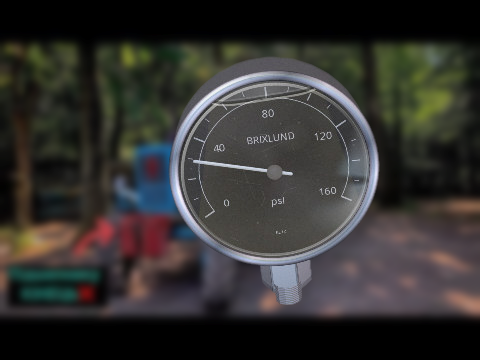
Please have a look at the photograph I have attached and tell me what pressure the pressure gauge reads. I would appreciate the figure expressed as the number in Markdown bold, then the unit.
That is **30** psi
